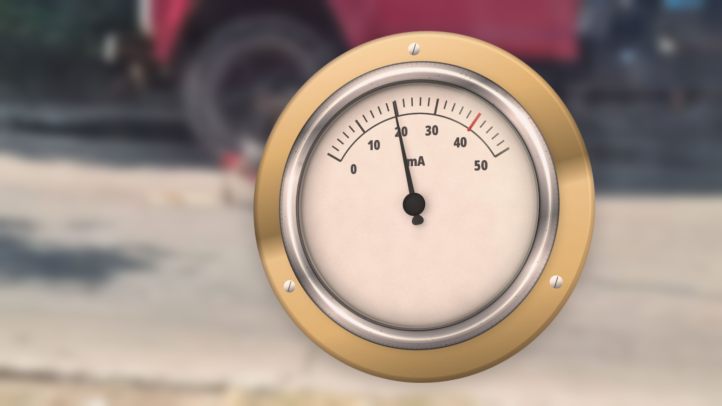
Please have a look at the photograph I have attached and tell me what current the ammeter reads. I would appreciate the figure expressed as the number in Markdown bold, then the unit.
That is **20** mA
